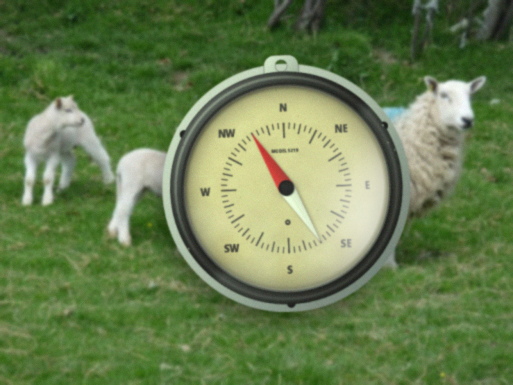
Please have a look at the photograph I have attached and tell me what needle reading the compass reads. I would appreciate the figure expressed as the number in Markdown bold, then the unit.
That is **330** °
